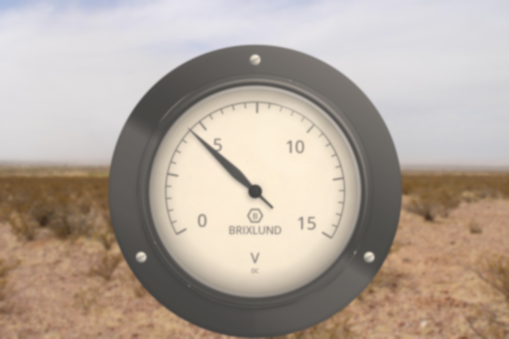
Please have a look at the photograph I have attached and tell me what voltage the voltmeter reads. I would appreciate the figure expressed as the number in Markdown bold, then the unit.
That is **4.5** V
